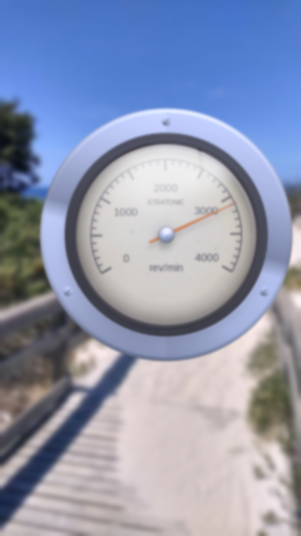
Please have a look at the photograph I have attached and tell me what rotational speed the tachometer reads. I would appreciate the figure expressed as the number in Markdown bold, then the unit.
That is **3100** rpm
